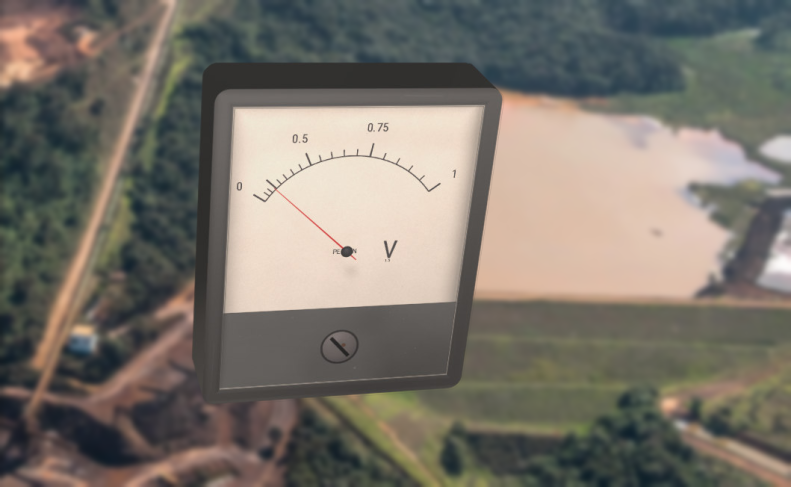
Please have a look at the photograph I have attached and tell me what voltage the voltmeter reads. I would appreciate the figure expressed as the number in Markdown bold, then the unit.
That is **0.25** V
